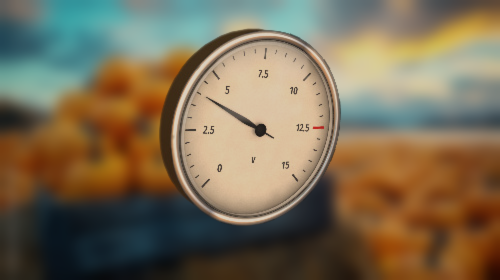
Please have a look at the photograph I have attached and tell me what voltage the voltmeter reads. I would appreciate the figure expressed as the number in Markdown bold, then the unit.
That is **4** V
